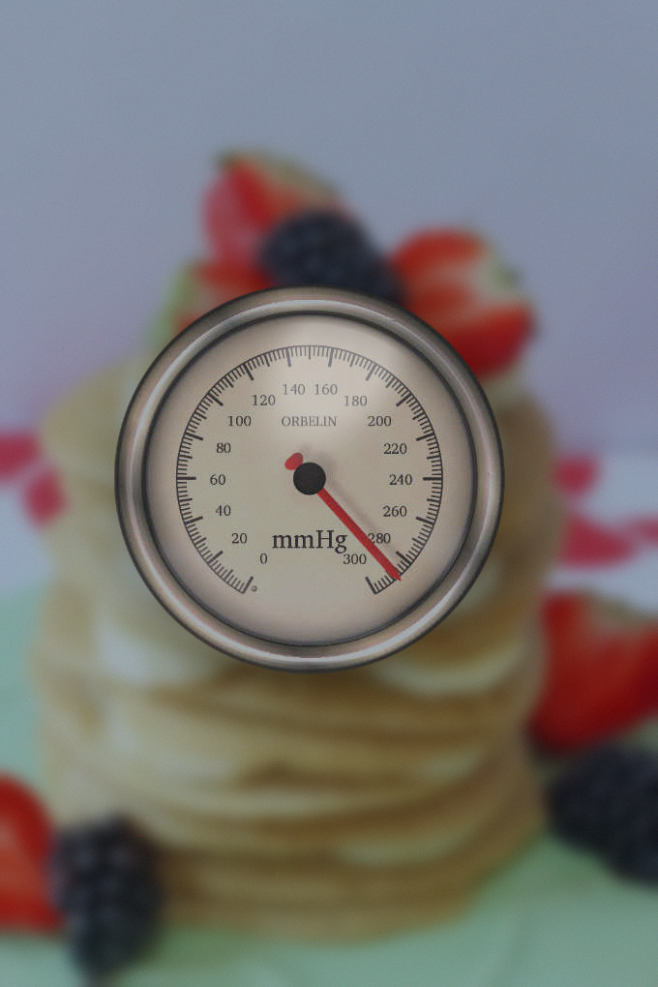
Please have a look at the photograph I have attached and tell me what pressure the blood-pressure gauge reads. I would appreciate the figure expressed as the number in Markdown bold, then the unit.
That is **288** mmHg
